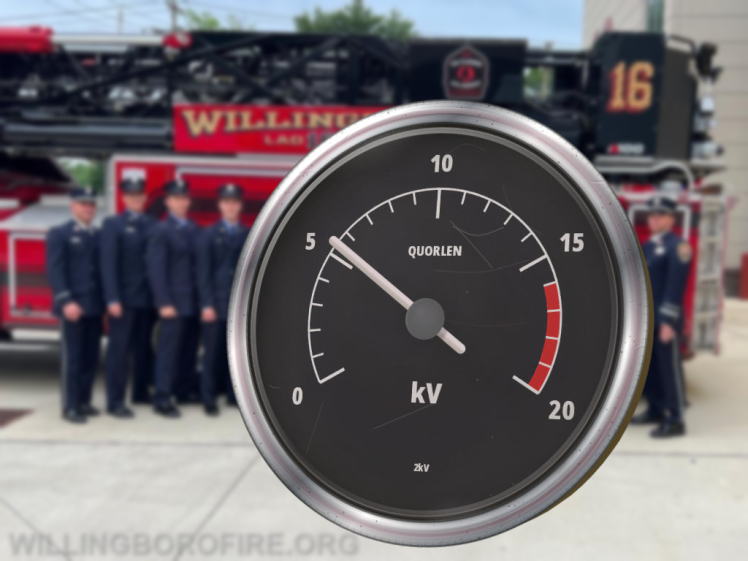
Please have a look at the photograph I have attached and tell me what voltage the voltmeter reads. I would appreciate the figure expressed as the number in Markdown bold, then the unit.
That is **5.5** kV
